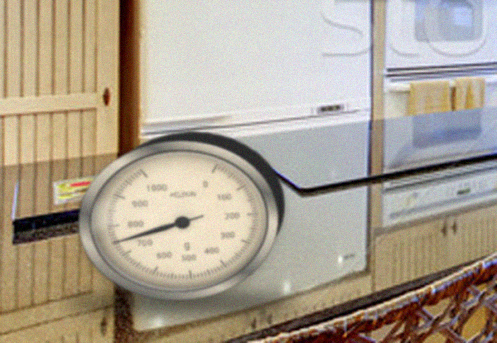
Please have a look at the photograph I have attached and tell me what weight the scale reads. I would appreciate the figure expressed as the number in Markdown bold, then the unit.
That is **750** g
